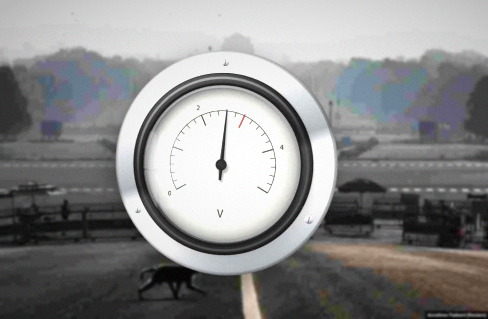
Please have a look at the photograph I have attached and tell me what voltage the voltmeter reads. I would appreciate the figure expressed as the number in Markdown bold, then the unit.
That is **2.6** V
